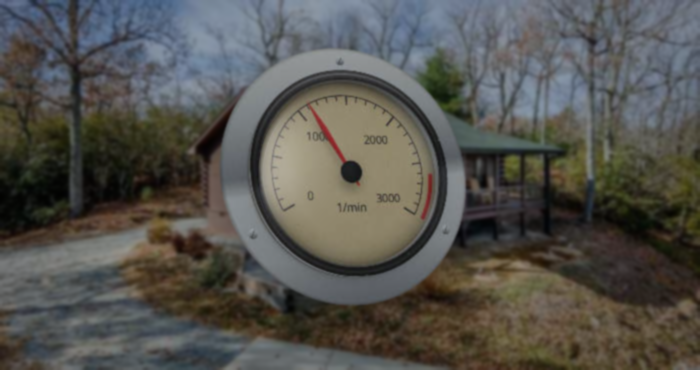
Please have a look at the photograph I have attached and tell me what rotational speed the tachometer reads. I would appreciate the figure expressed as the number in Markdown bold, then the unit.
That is **1100** rpm
